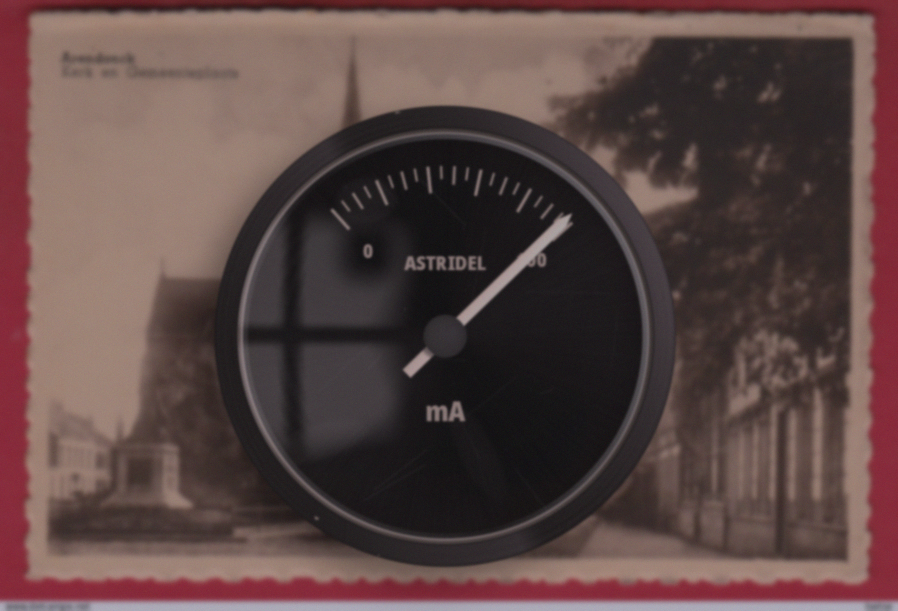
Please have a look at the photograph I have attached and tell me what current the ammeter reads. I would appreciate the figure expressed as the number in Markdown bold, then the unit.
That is **97.5** mA
